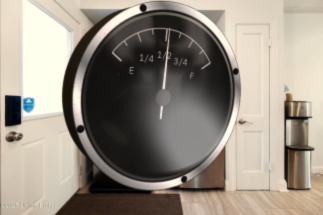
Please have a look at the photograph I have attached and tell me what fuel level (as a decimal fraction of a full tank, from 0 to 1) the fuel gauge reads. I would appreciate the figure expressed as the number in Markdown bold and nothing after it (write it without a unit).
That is **0.5**
